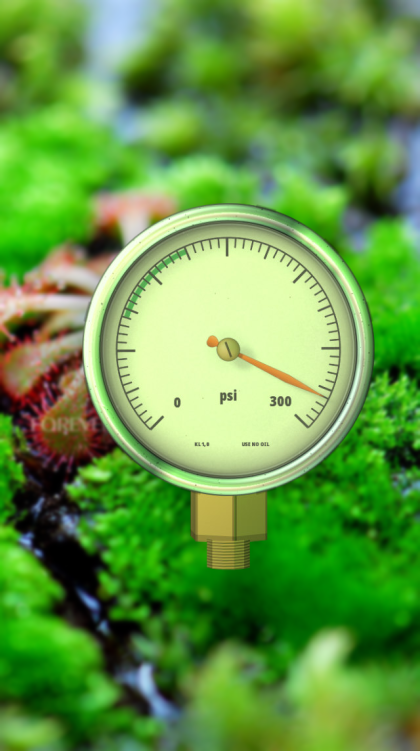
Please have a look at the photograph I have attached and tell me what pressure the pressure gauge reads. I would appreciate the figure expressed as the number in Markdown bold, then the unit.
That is **280** psi
